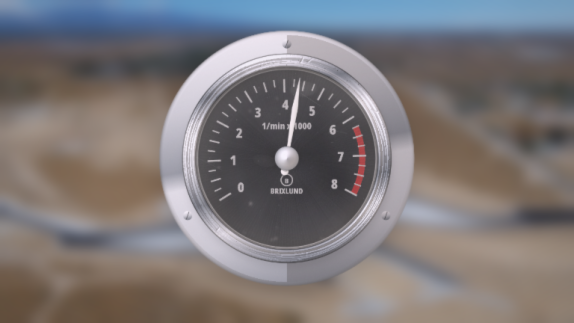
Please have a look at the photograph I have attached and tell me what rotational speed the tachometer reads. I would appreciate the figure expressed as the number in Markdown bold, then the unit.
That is **4375** rpm
